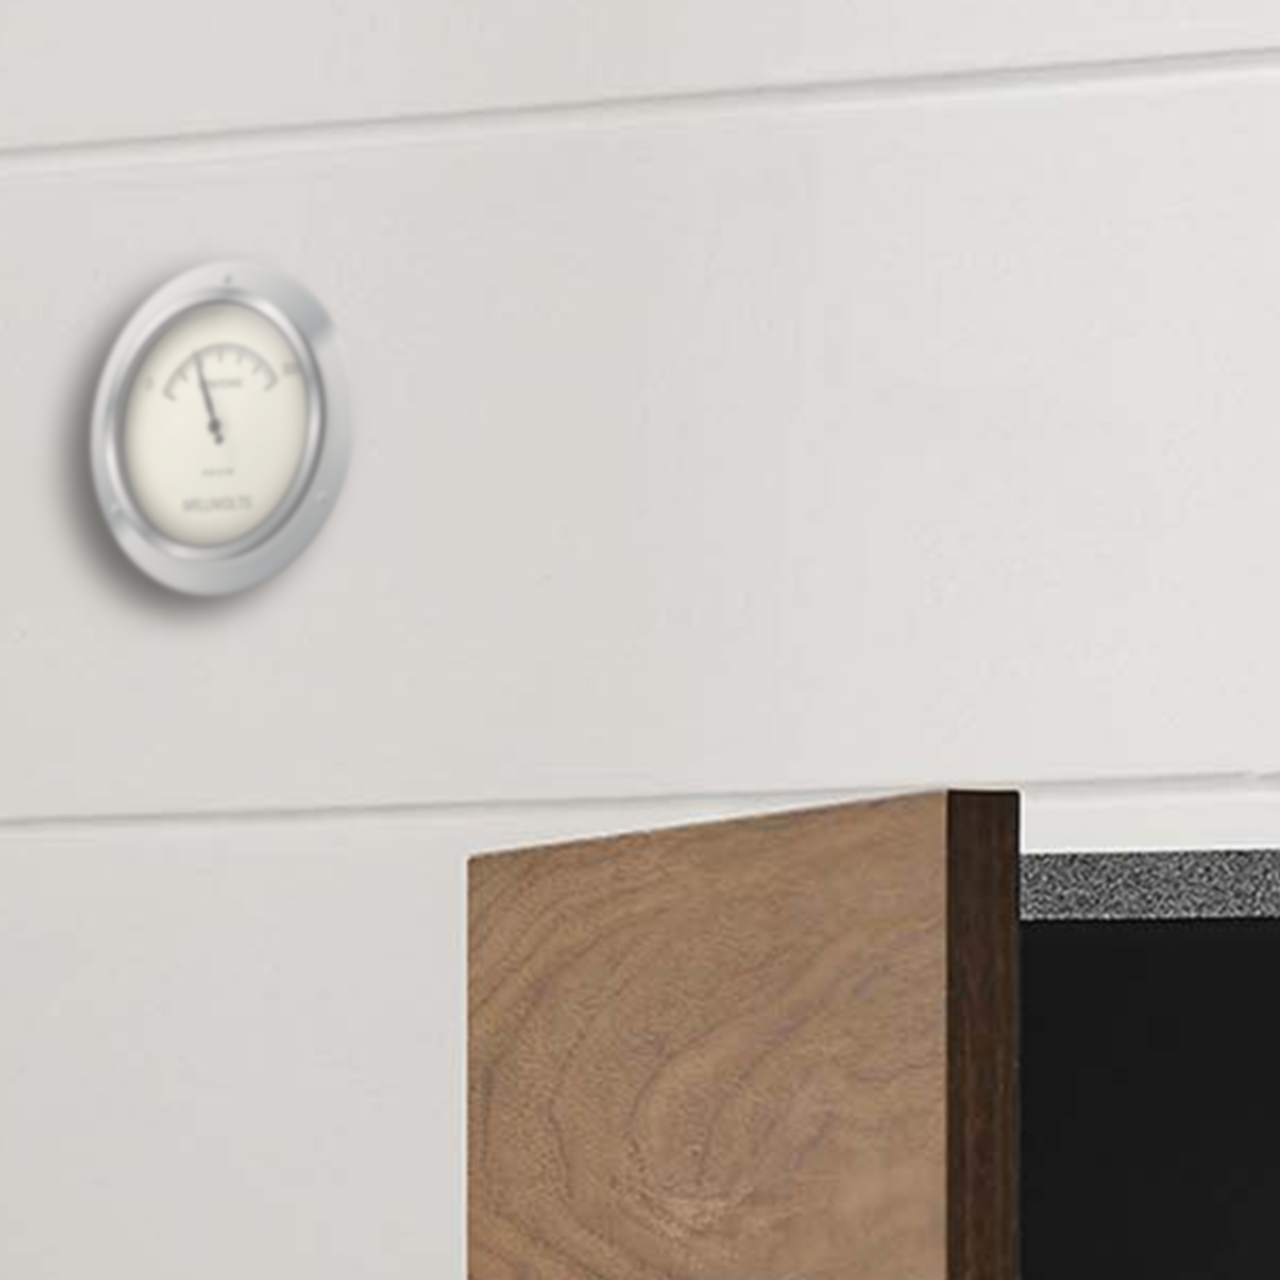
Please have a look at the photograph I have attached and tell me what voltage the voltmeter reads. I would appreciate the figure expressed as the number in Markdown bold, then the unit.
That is **100** mV
